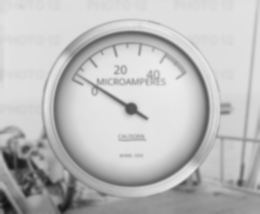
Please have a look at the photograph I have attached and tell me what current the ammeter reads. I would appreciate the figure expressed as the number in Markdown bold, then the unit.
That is **2.5** µA
